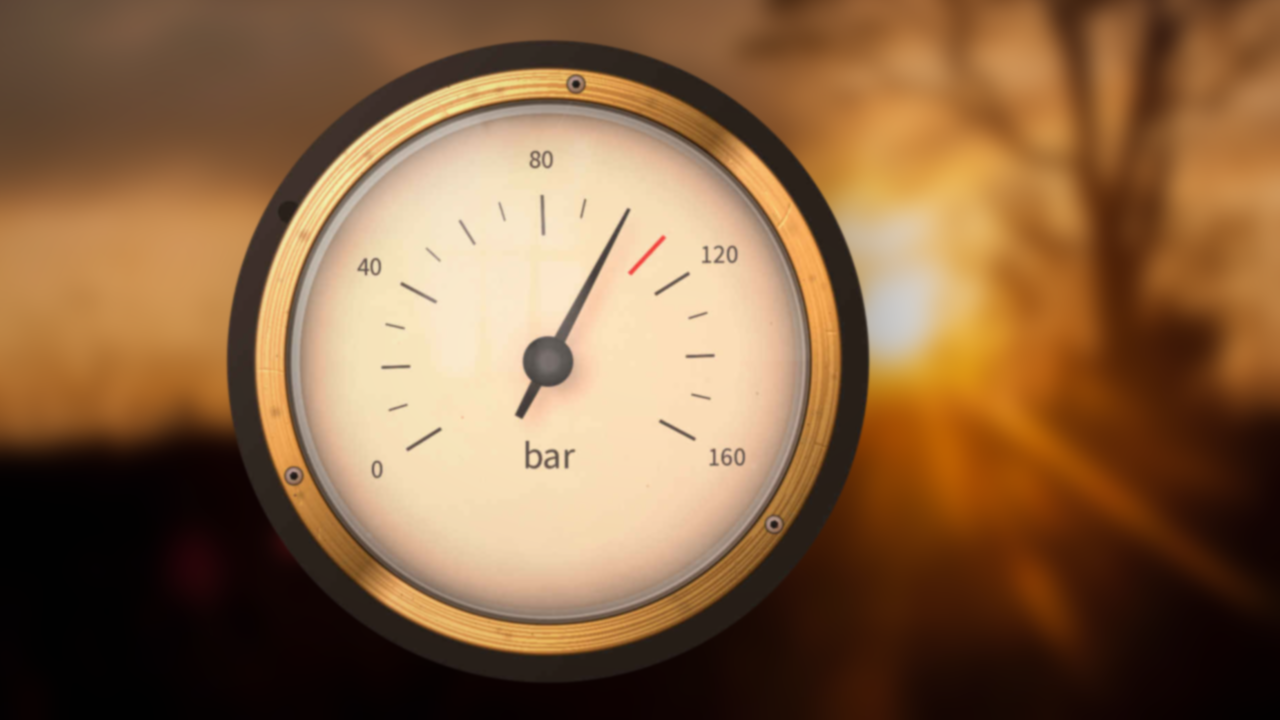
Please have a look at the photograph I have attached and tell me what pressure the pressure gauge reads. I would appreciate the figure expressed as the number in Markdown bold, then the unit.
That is **100** bar
